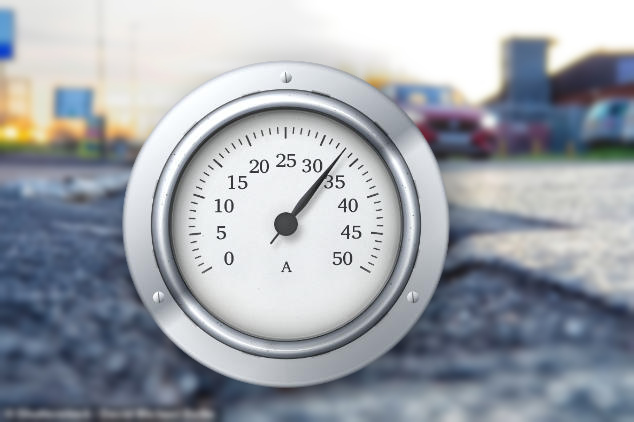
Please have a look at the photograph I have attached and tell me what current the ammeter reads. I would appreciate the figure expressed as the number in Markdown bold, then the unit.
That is **33** A
